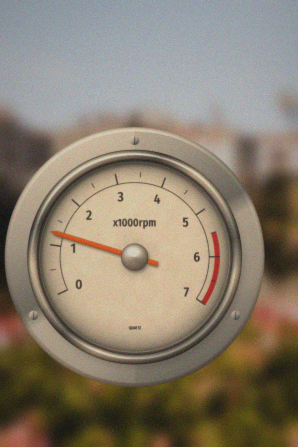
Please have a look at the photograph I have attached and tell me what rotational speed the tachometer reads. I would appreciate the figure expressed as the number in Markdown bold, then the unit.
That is **1250** rpm
